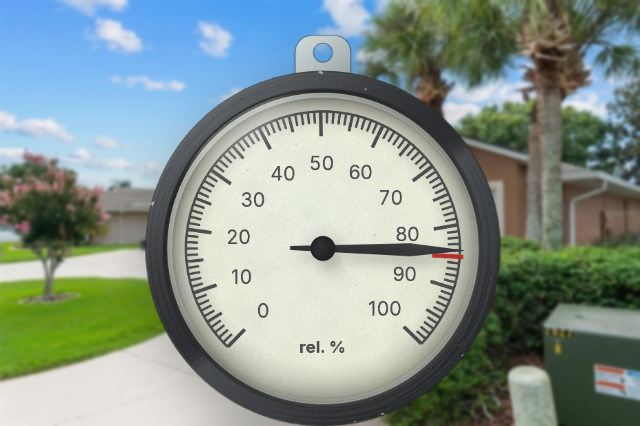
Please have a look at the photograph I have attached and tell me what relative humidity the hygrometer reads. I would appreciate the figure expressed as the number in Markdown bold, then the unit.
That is **84** %
